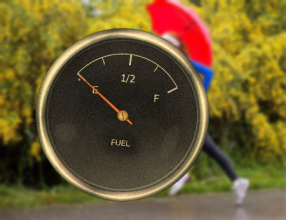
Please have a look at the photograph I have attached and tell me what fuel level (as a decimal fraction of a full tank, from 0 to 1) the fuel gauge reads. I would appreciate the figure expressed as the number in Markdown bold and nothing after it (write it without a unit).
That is **0**
